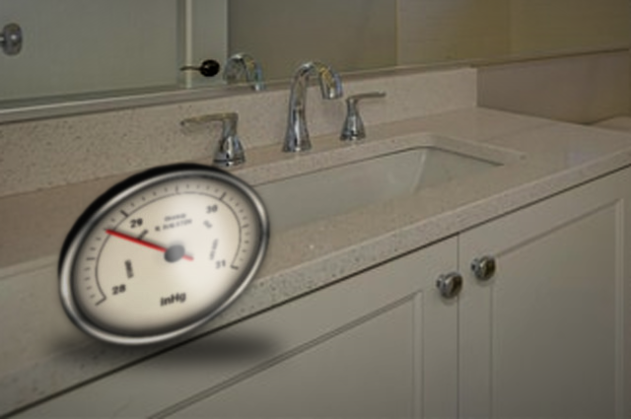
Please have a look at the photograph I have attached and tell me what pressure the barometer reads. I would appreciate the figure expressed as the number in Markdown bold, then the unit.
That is **28.8** inHg
